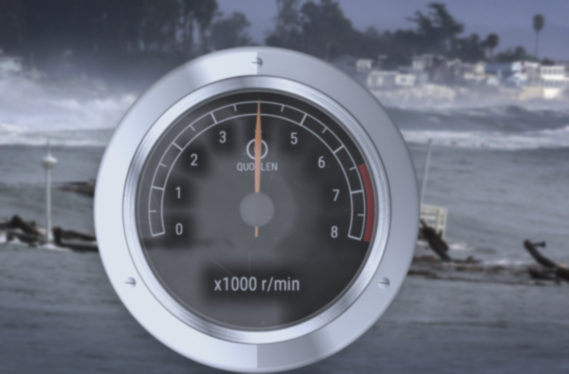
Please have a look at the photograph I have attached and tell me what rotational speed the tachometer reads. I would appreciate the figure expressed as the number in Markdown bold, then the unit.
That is **4000** rpm
